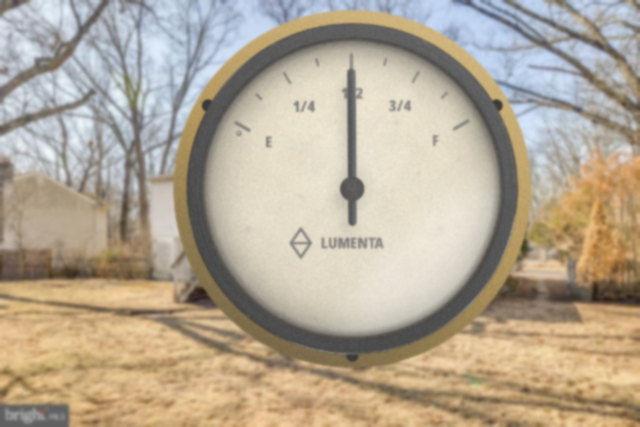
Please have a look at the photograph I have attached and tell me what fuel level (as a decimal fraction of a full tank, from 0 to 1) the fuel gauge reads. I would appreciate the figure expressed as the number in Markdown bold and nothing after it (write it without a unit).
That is **0.5**
